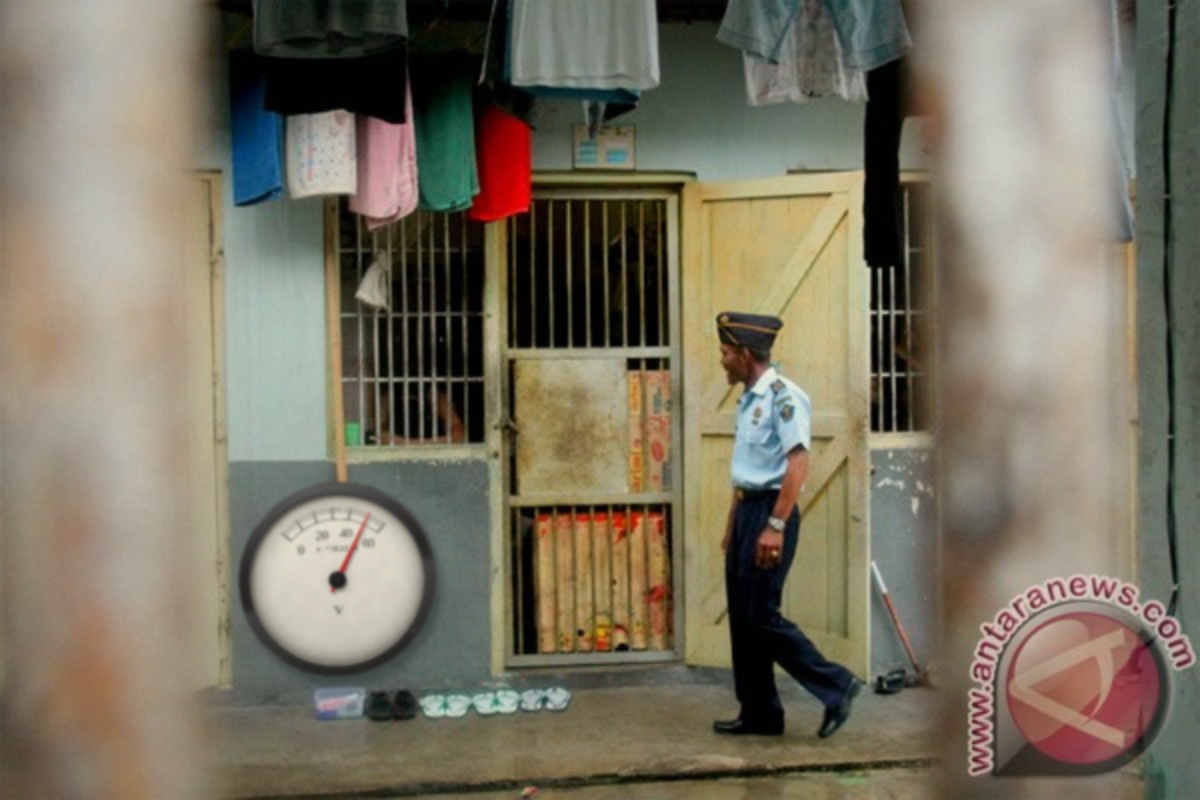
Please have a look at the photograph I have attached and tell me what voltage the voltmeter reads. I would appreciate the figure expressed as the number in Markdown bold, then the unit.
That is **50** V
